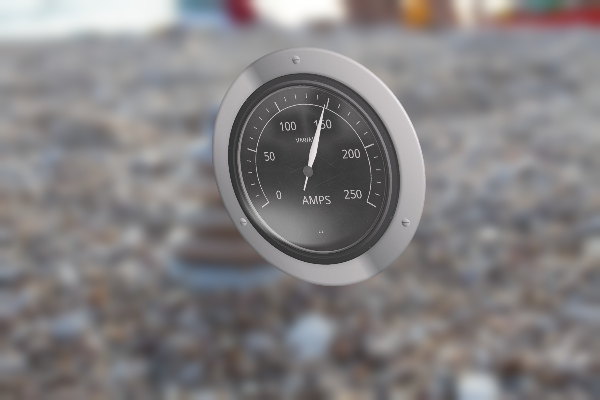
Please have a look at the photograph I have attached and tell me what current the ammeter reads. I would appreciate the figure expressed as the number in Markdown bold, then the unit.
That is **150** A
